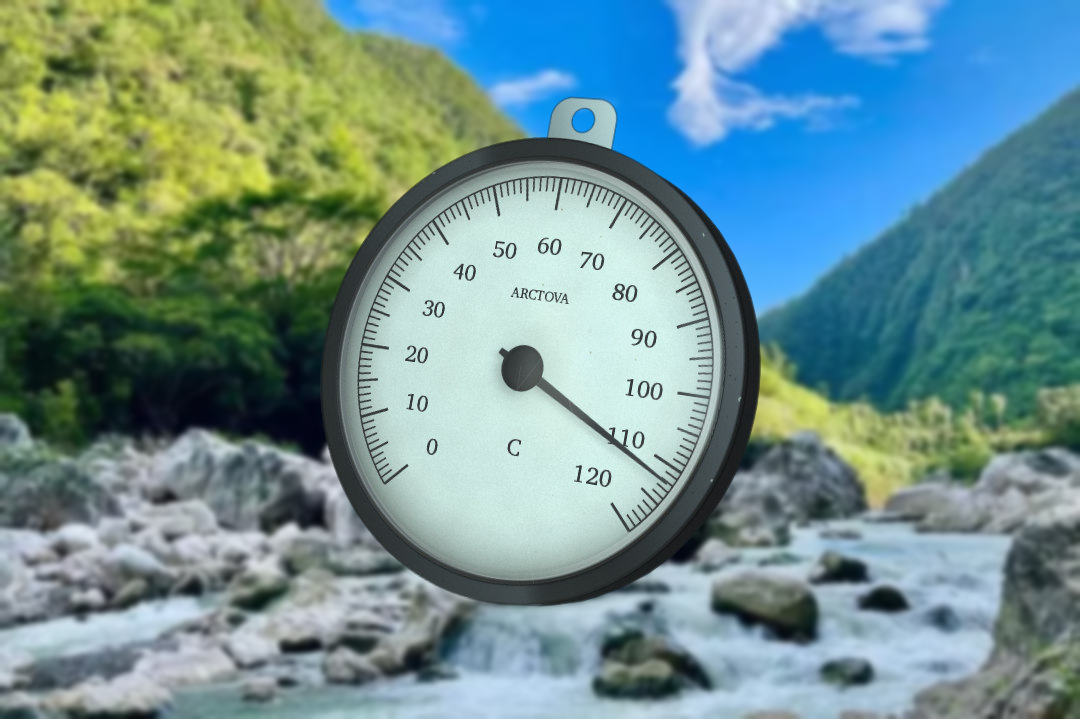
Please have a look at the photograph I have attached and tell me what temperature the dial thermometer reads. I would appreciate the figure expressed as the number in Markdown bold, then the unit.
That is **112** °C
